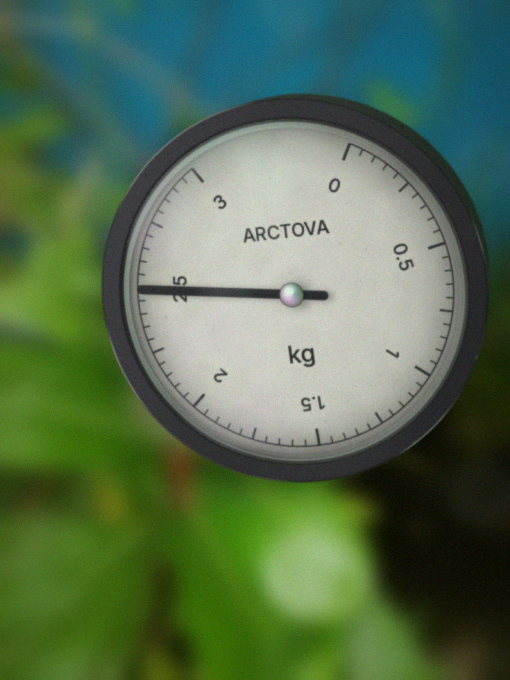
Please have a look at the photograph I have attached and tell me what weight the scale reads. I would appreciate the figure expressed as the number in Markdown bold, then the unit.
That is **2.5** kg
